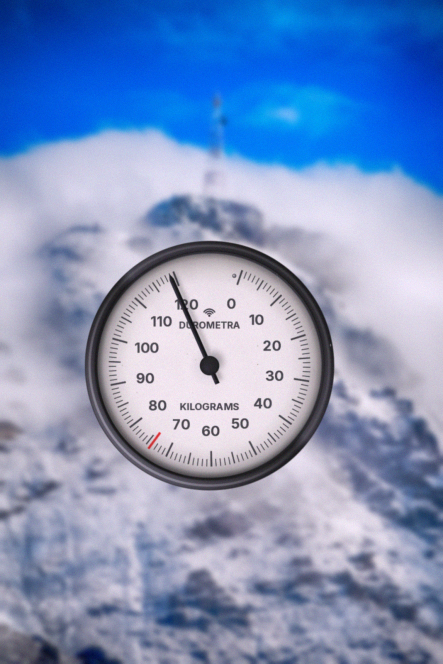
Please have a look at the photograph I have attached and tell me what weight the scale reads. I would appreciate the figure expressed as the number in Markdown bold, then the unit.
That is **119** kg
